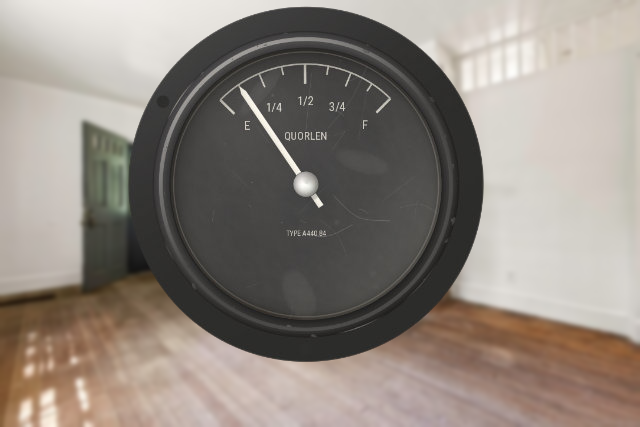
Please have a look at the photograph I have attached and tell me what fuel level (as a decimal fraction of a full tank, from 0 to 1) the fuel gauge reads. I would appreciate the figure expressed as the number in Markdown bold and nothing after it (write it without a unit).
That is **0.125**
